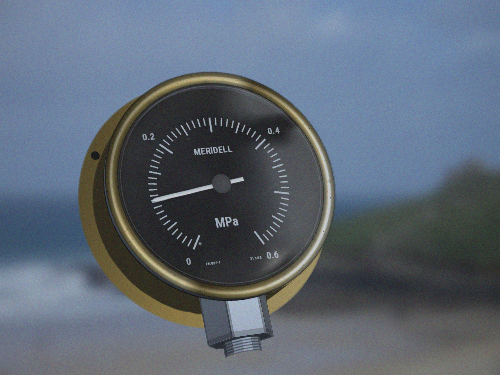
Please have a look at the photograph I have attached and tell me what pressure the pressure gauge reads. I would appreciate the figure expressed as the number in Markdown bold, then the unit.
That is **0.1** MPa
